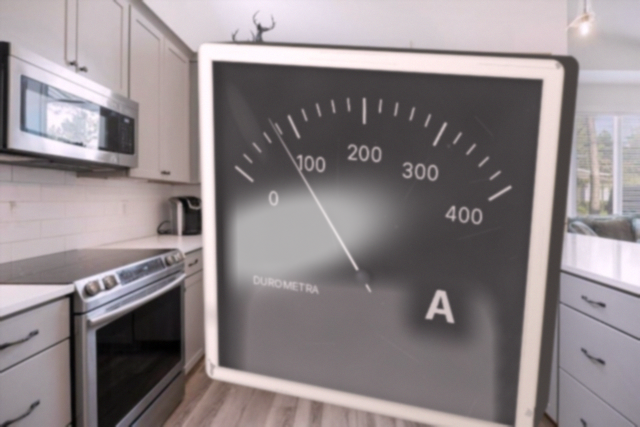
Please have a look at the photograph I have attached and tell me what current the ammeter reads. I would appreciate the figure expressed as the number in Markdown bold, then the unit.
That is **80** A
